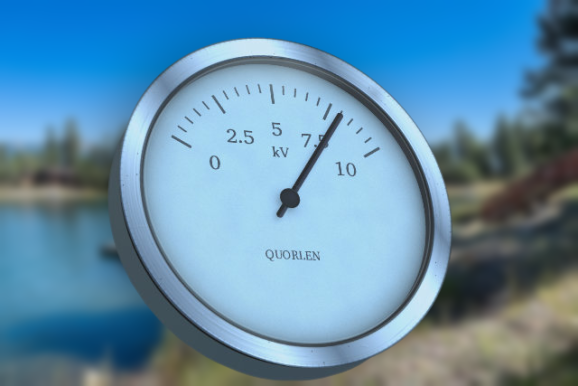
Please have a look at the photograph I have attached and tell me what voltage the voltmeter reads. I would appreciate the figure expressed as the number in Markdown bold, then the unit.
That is **8** kV
